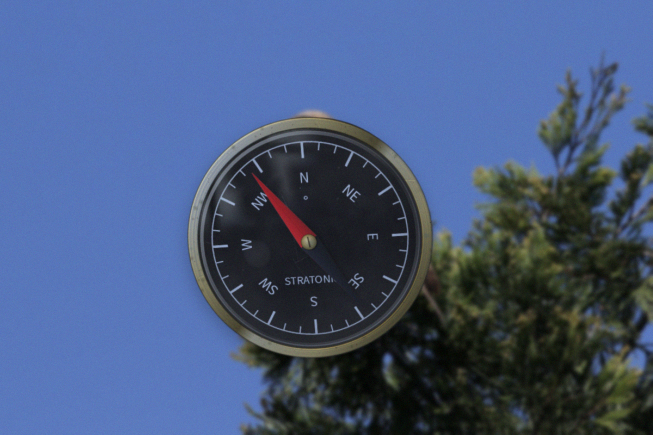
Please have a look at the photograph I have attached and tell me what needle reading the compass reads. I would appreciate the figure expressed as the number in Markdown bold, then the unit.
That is **325** °
